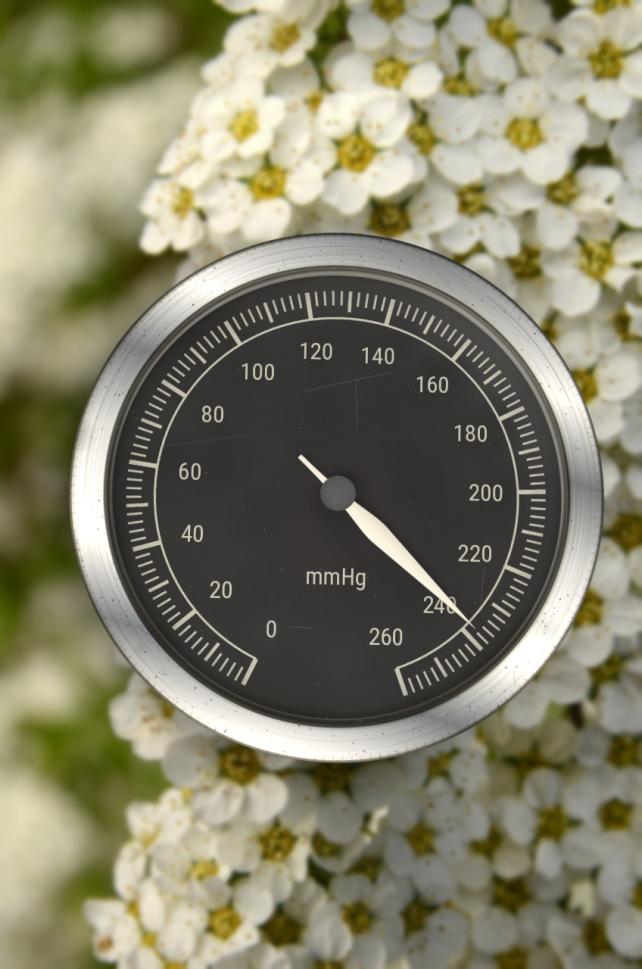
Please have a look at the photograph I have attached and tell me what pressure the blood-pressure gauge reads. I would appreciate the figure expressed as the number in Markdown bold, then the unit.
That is **238** mmHg
